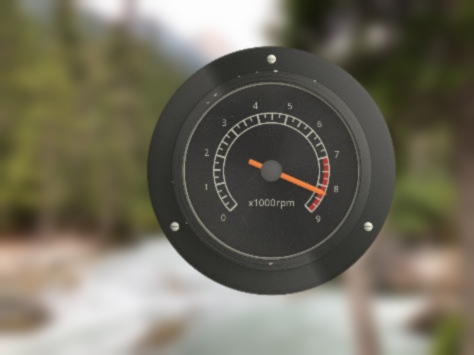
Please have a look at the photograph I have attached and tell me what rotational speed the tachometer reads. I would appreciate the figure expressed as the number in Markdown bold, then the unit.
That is **8250** rpm
